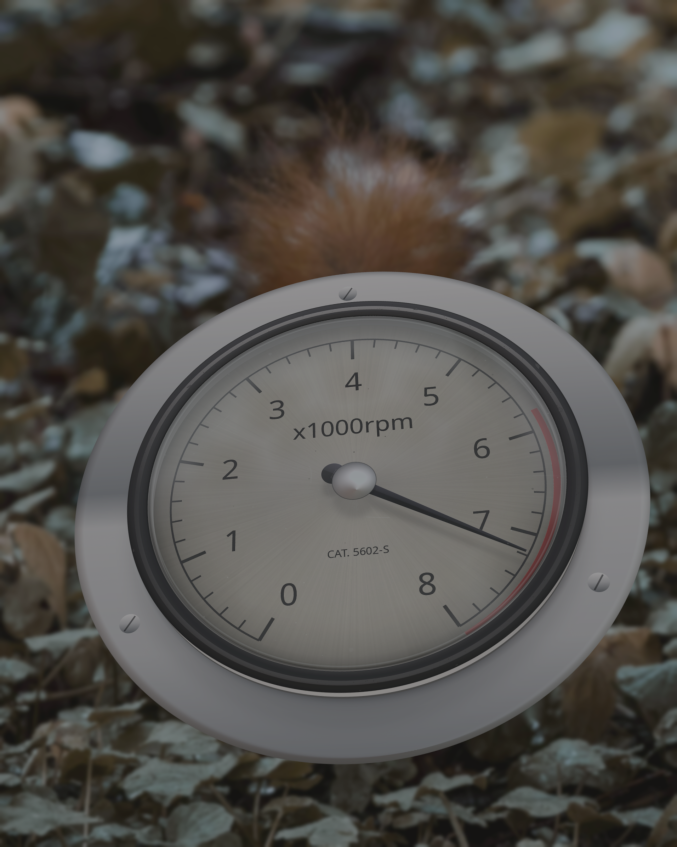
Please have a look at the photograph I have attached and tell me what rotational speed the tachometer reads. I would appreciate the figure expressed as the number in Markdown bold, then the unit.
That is **7200** rpm
